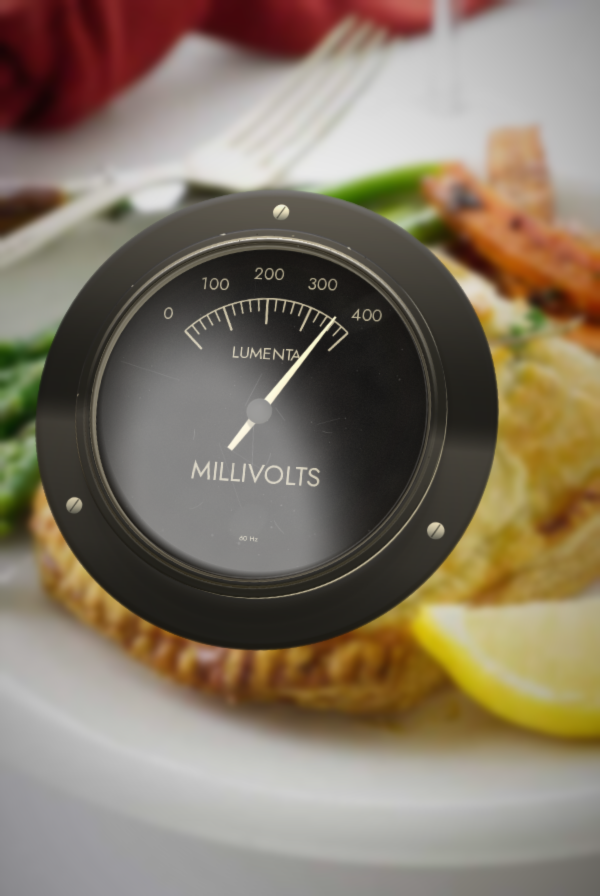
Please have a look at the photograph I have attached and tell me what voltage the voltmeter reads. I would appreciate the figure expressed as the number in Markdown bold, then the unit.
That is **360** mV
